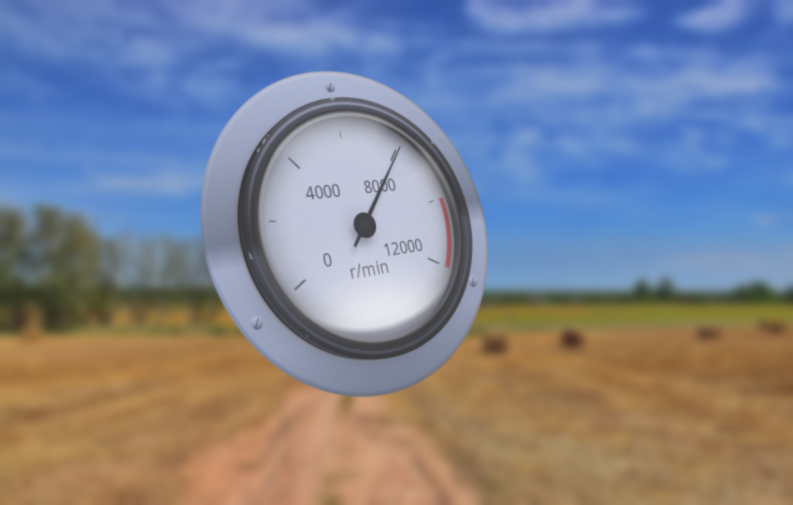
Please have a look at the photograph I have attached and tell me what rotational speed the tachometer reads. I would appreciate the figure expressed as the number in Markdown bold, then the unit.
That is **8000** rpm
